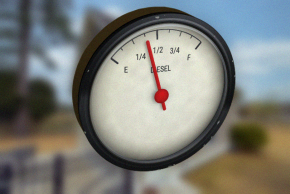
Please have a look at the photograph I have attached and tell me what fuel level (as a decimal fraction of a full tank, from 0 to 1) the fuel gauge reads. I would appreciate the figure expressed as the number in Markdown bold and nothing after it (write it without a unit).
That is **0.375**
